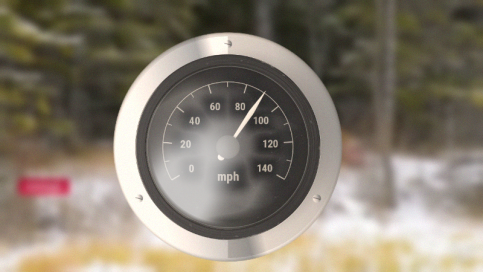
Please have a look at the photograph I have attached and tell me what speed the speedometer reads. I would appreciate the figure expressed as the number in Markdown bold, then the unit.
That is **90** mph
